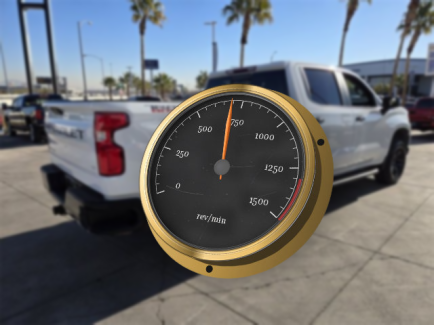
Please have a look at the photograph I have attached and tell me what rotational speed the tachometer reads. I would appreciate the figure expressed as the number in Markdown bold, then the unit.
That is **700** rpm
